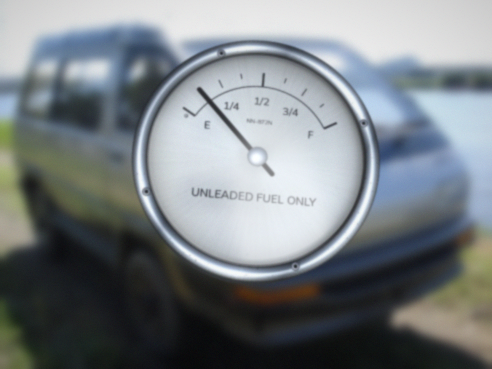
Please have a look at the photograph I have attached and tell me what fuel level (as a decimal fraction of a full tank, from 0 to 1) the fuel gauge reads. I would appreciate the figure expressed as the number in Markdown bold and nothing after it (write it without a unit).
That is **0.125**
